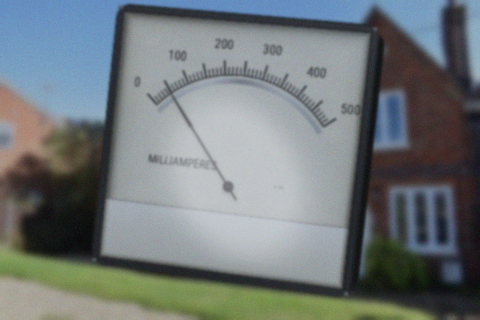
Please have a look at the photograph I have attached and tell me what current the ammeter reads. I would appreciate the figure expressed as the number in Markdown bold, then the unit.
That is **50** mA
